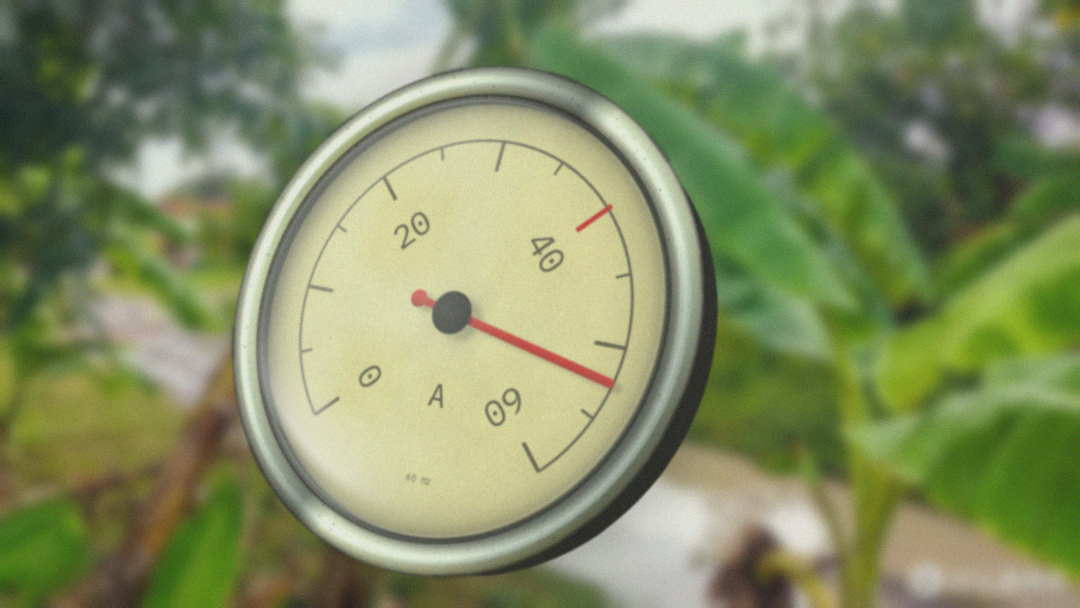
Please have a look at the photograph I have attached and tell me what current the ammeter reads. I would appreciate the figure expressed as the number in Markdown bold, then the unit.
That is **52.5** A
